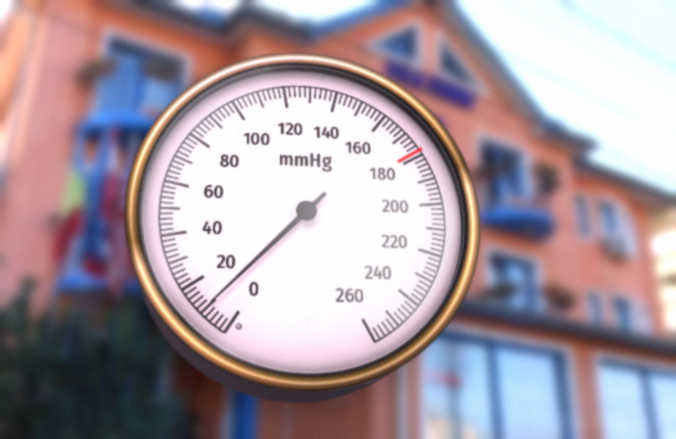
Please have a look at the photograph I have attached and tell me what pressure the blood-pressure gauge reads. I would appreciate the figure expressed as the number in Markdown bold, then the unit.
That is **10** mmHg
